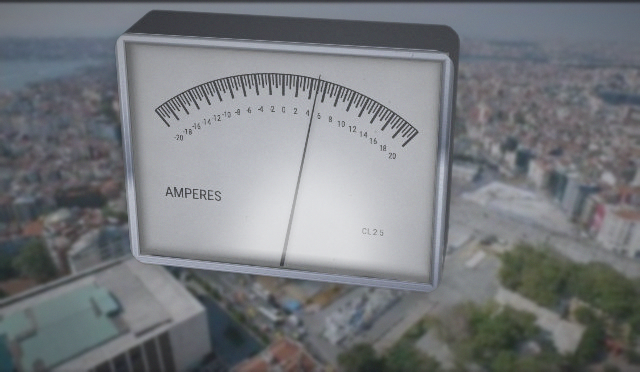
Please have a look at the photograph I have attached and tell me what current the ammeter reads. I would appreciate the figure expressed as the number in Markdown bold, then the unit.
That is **5** A
